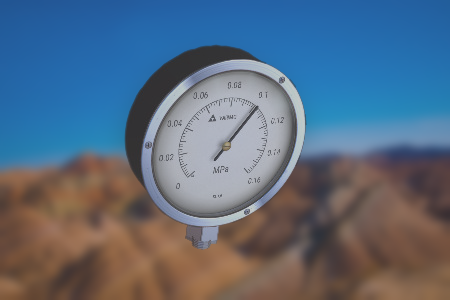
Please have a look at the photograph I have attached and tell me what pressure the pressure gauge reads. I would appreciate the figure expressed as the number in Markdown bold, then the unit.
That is **0.1** MPa
